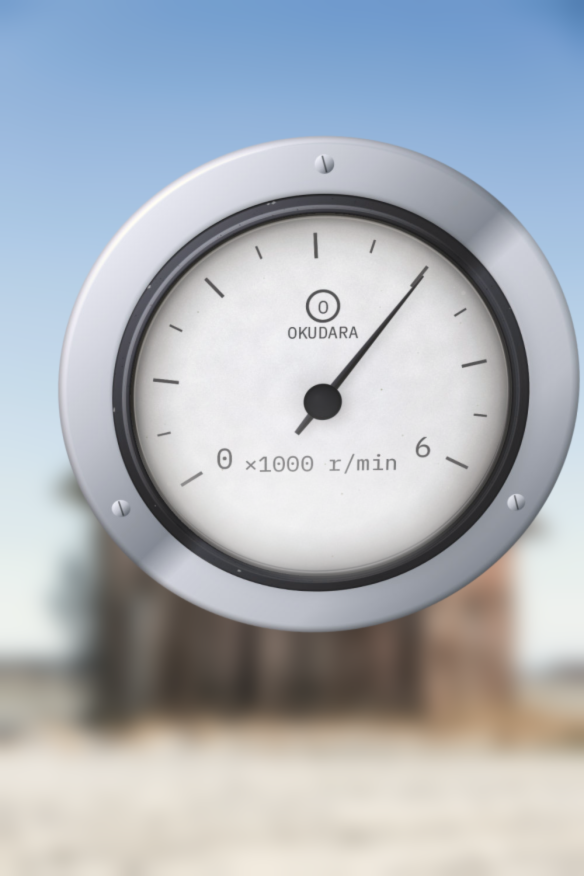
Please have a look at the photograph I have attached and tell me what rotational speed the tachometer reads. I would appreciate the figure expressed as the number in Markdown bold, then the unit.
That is **4000** rpm
